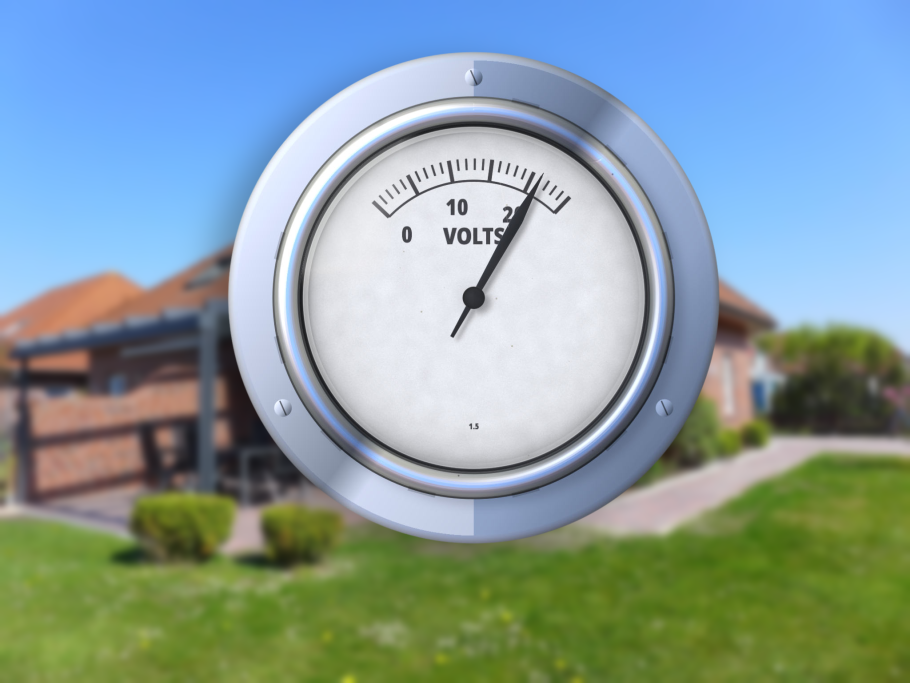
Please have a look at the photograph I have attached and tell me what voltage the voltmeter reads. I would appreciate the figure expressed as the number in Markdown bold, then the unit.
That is **21** V
